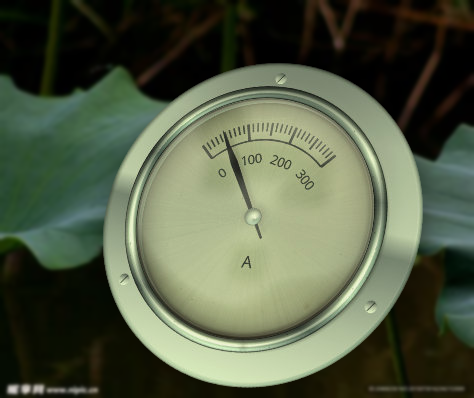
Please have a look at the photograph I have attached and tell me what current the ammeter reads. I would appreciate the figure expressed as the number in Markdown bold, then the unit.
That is **50** A
